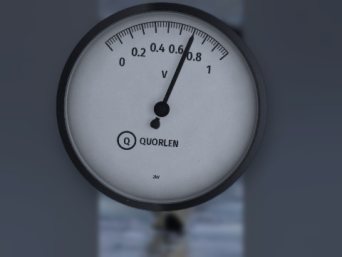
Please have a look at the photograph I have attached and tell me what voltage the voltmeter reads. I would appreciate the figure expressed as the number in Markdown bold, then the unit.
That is **0.7** V
